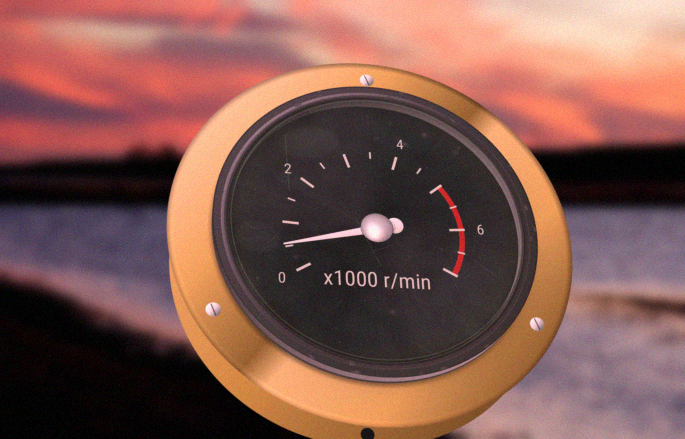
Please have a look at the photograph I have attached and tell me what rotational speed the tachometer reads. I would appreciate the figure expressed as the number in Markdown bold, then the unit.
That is **500** rpm
